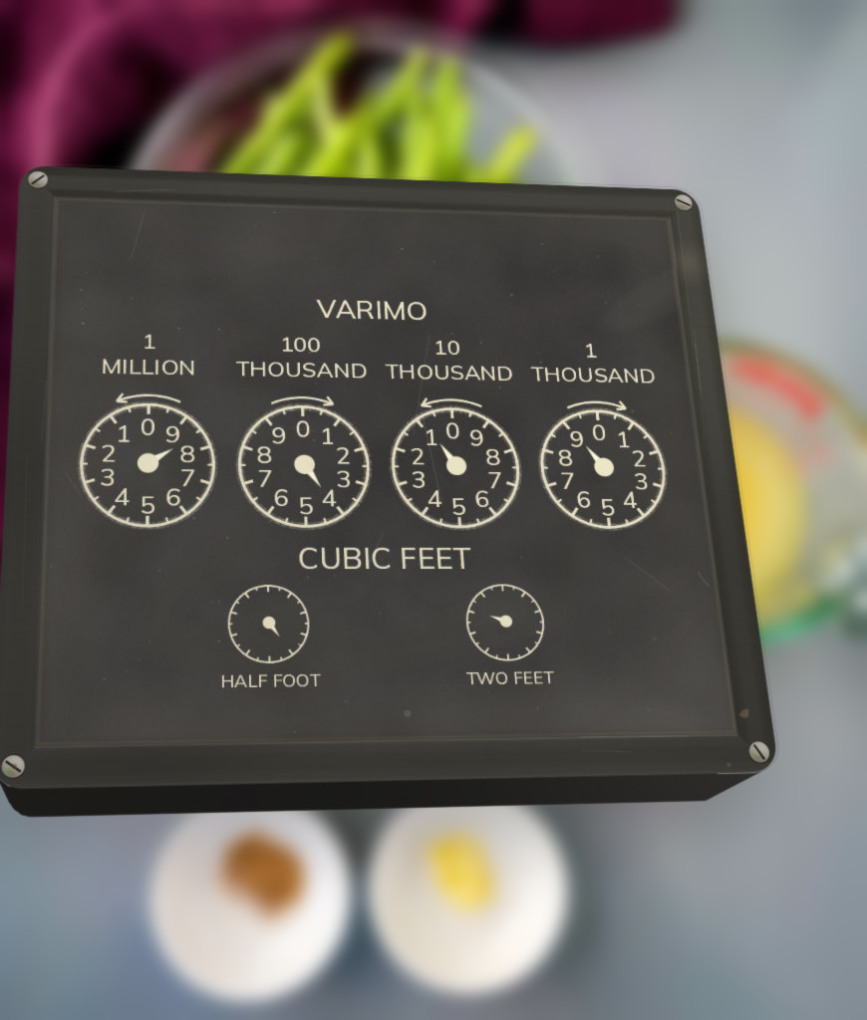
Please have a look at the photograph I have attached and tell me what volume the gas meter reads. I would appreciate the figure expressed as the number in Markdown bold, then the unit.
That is **840900** ft³
